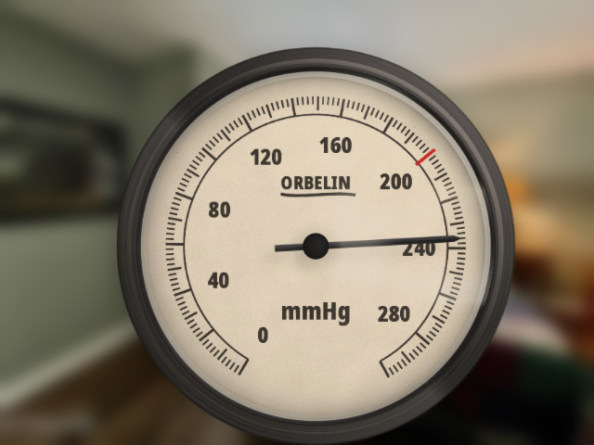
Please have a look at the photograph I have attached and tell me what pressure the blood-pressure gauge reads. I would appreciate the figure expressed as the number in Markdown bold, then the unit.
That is **236** mmHg
